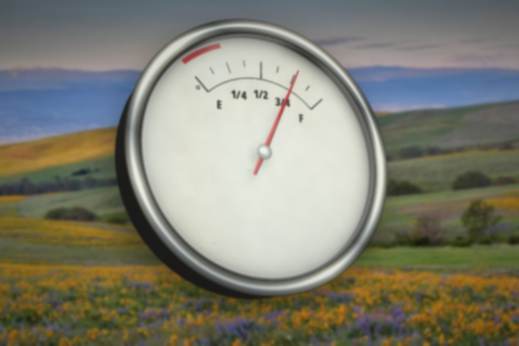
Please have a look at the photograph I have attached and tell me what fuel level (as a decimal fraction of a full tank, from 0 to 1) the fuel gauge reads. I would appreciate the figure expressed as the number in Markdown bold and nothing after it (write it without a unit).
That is **0.75**
